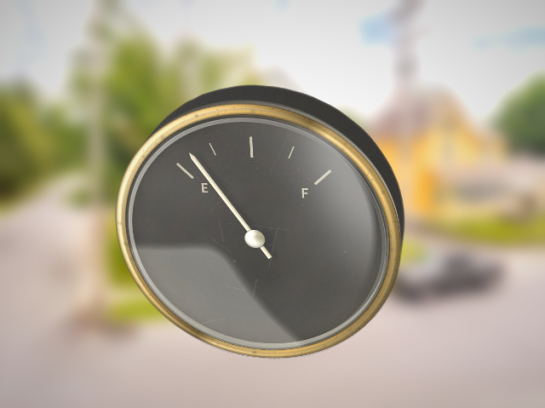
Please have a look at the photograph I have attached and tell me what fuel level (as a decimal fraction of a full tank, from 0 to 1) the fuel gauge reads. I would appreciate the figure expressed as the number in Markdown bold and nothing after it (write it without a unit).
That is **0.125**
